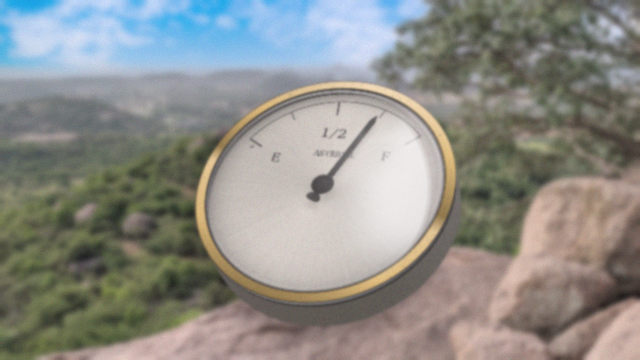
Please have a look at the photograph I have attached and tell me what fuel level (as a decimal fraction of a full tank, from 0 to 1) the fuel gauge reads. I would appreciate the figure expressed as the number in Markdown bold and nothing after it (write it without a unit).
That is **0.75**
